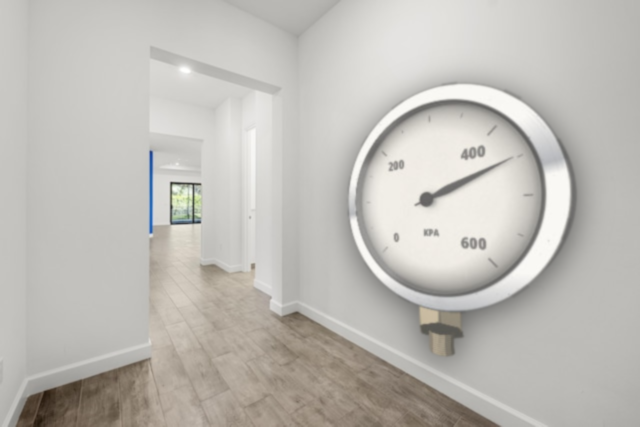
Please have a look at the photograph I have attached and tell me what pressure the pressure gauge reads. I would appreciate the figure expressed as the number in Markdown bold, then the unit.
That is **450** kPa
